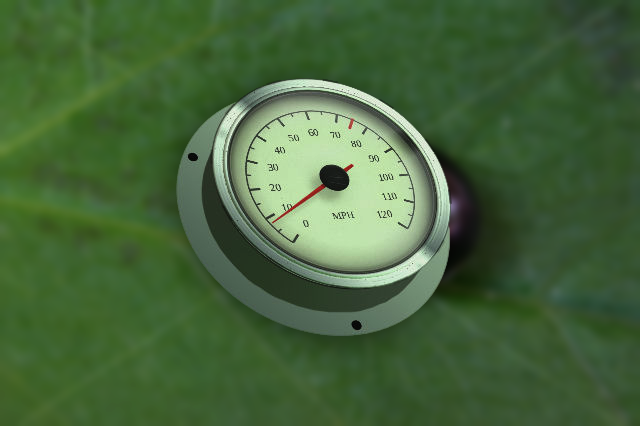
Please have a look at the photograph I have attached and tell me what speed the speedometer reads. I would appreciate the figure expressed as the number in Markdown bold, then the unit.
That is **7.5** mph
